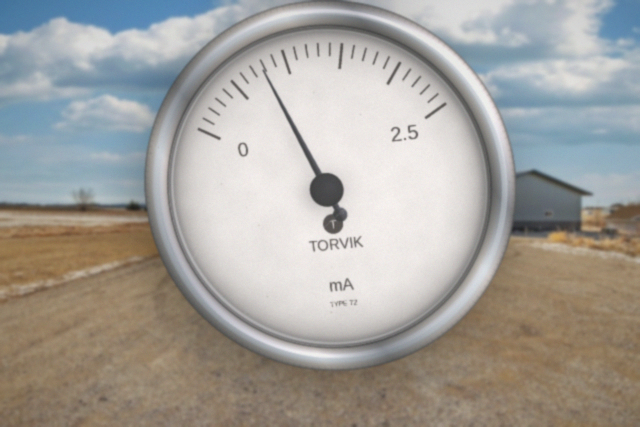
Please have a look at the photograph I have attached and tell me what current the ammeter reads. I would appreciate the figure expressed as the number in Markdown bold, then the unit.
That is **0.8** mA
